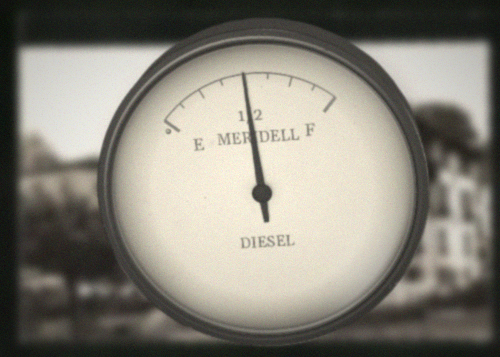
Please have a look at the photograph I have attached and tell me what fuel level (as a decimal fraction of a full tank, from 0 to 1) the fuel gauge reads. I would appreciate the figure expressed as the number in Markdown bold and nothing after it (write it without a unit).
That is **0.5**
